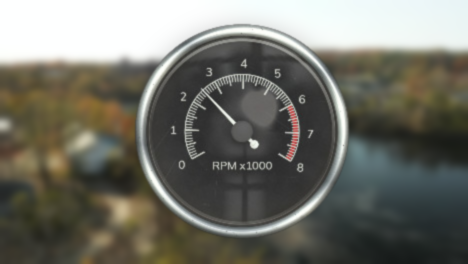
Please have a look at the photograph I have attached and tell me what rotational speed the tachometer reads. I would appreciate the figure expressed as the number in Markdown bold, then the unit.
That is **2500** rpm
